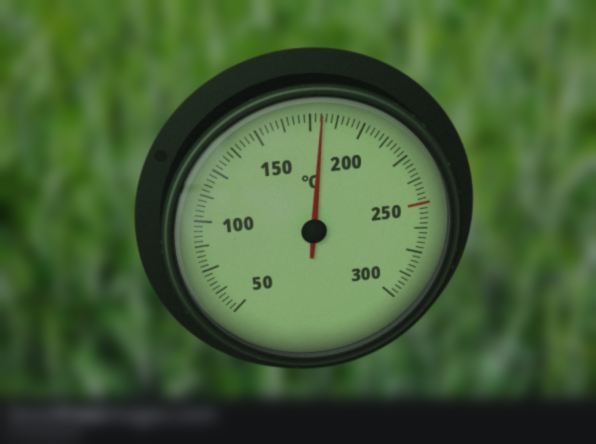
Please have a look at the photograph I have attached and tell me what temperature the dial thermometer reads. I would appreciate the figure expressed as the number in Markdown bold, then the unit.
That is **180** °C
